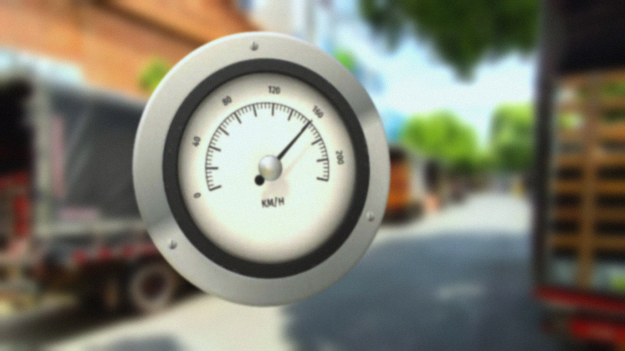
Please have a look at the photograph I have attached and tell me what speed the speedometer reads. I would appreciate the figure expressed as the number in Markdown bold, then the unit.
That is **160** km/h
